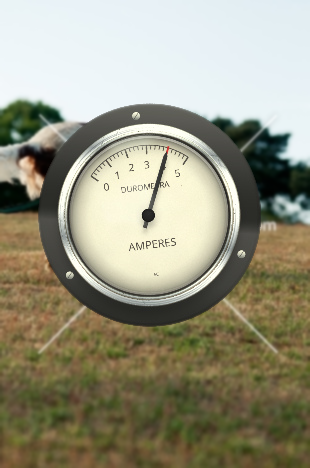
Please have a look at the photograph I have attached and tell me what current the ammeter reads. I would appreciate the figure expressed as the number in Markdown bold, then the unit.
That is **4** A
